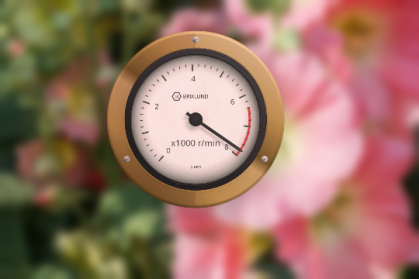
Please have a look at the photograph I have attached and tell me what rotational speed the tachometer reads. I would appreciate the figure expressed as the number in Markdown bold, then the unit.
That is **7800** rpm
